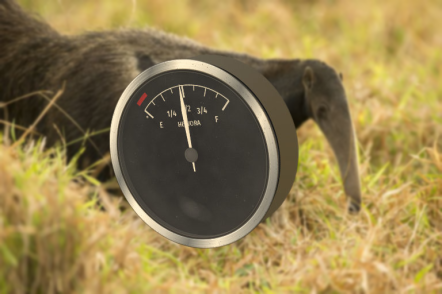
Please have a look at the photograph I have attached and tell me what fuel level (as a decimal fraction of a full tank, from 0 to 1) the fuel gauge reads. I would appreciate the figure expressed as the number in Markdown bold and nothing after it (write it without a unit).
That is **0.5**
